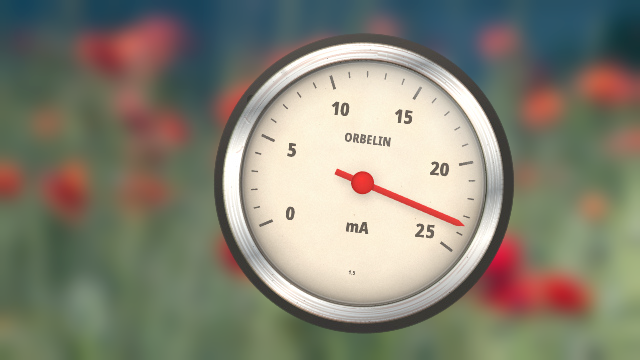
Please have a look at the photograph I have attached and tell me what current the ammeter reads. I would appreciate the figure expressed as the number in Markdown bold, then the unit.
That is **23.5** mA
